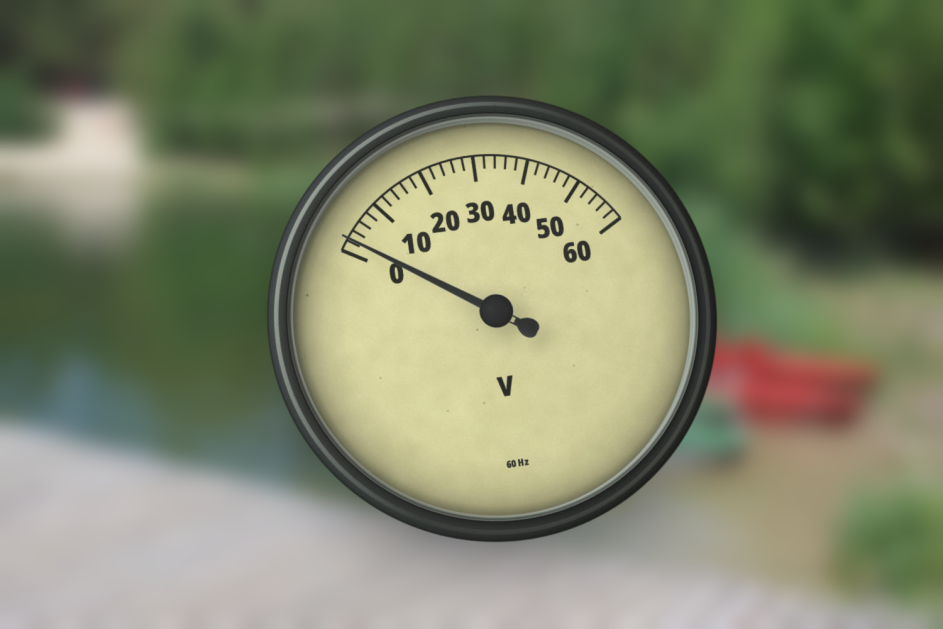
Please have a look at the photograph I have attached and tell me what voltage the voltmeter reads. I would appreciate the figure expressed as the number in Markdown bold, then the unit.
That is **2** V
